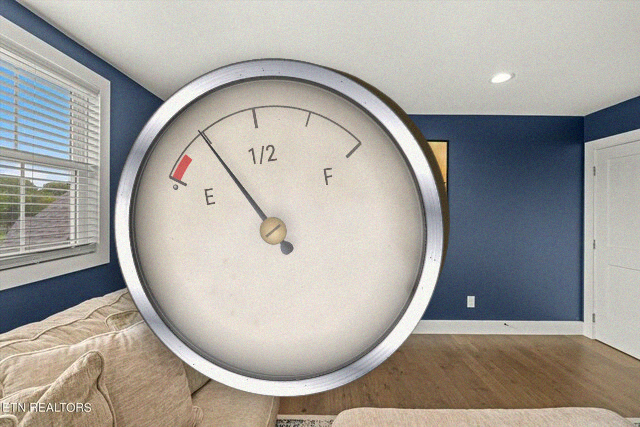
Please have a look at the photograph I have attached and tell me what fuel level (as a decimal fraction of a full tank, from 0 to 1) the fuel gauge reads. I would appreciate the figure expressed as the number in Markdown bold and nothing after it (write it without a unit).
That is **0.25**
